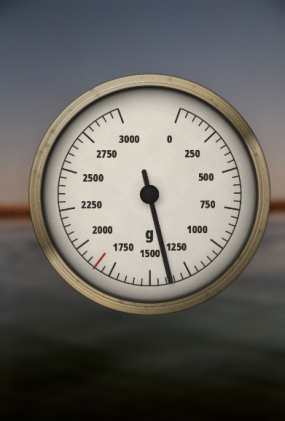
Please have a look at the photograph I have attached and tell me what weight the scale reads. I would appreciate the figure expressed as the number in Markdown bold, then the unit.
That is **1375** g
